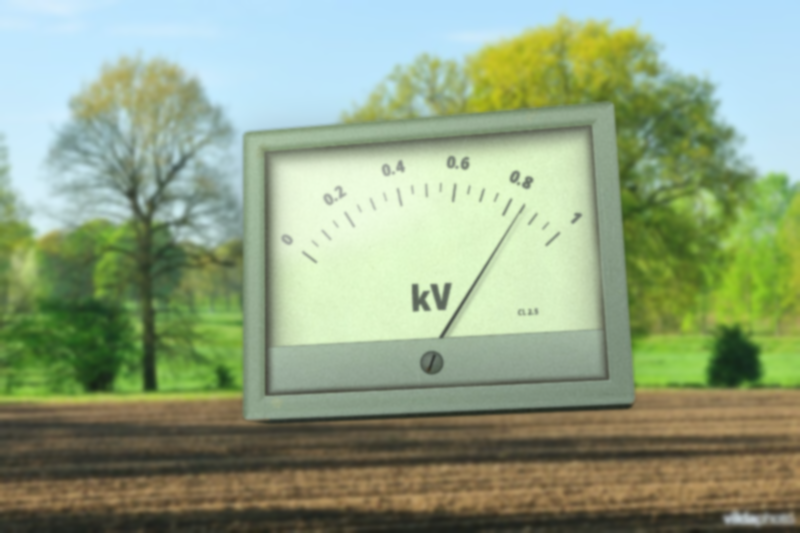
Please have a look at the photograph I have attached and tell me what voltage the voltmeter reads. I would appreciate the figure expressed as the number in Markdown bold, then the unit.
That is **0.85** kV
